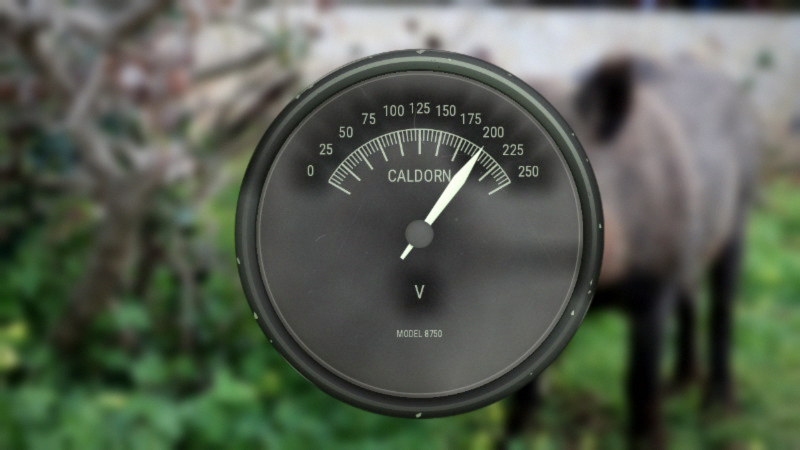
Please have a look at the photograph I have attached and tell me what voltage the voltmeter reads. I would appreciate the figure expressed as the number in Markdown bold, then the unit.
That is **200** V
